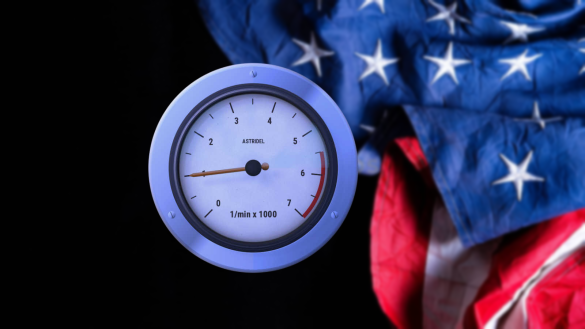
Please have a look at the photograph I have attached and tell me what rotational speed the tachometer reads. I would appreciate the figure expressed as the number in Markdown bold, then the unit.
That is **1000** rpm
